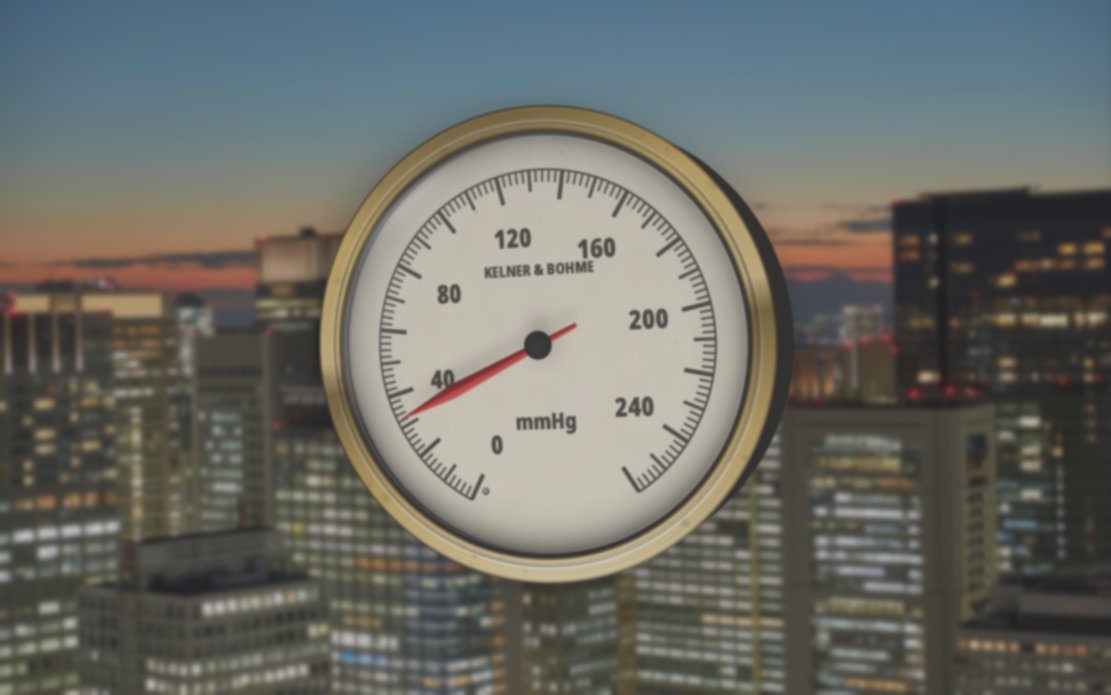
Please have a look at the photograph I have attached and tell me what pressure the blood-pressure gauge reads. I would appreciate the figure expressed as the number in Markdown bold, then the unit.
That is **32** mmHg
